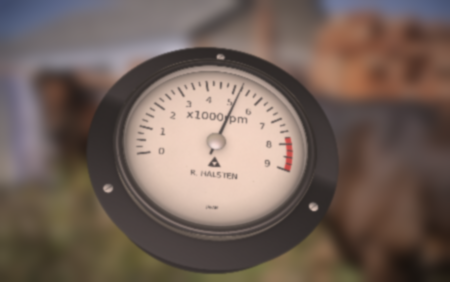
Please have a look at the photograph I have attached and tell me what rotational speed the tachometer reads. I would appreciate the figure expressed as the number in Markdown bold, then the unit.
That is **5250** rpm
